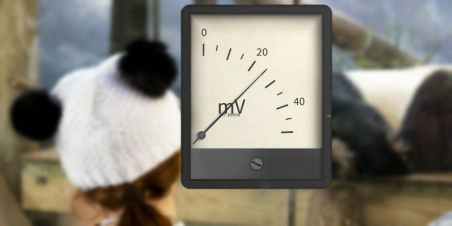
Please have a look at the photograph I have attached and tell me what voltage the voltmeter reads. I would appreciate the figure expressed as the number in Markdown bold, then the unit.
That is **25** mV
